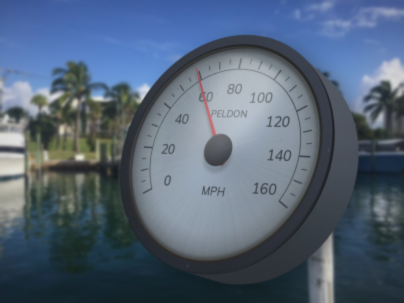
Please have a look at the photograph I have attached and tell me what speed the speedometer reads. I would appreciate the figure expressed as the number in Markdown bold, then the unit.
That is **60** mph
